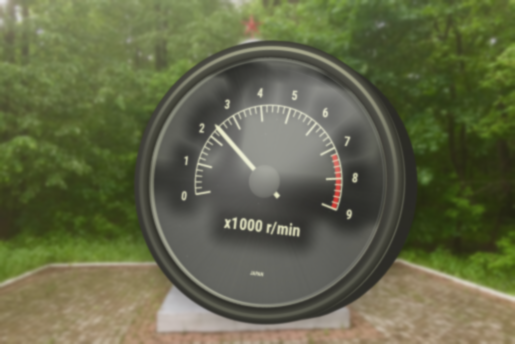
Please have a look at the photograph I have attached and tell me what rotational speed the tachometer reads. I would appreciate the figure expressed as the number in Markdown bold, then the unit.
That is **2400** rpm
